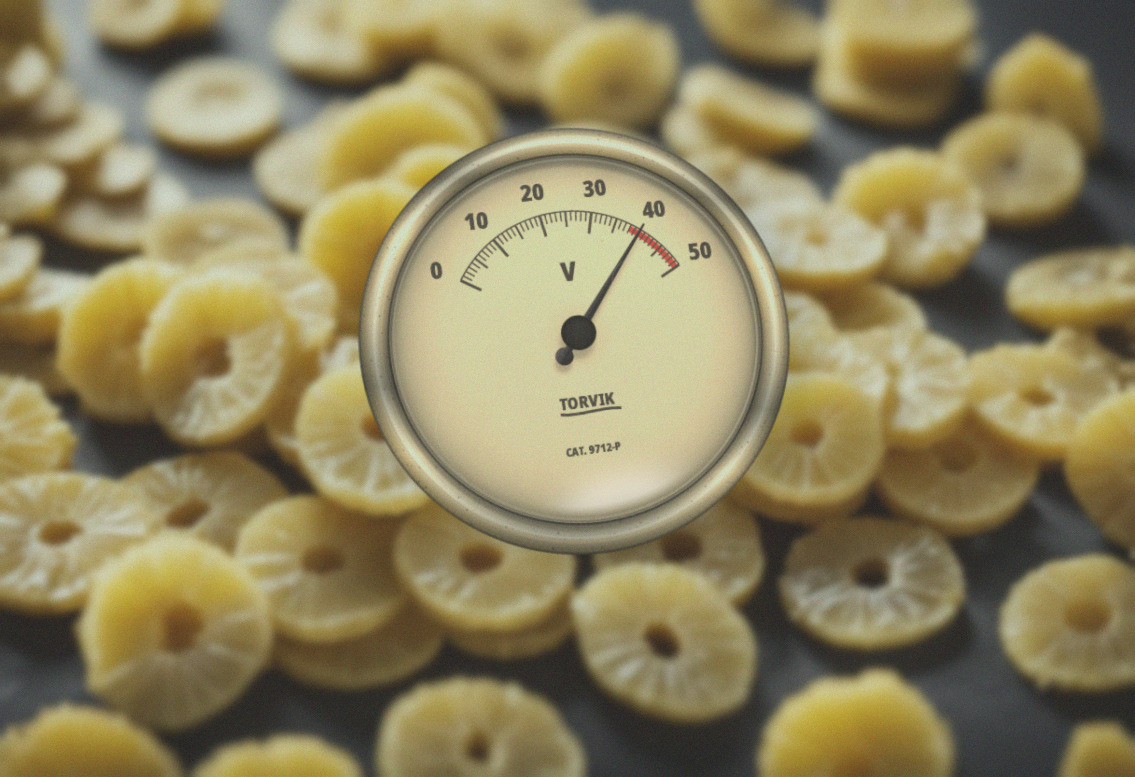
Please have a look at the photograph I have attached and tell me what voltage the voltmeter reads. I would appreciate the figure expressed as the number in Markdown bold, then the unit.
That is **40** V
